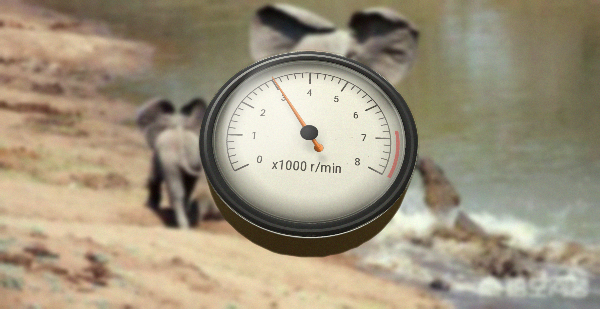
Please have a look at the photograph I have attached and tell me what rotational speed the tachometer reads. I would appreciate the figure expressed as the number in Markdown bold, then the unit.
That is **3000** rpm
